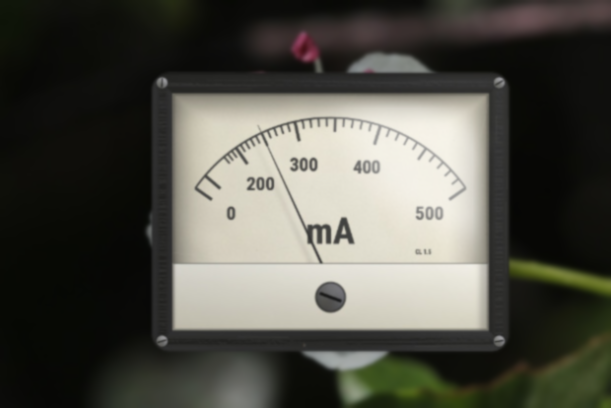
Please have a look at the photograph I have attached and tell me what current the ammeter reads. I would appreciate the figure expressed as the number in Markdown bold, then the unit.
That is **250** mA
